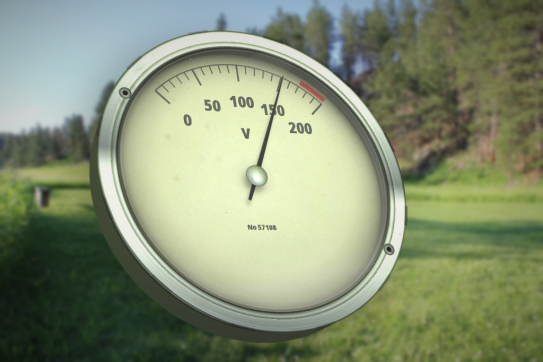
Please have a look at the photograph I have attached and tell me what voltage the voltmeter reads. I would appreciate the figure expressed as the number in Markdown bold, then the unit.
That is **150** V
